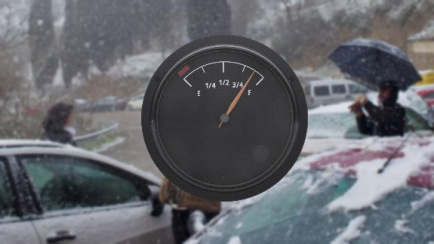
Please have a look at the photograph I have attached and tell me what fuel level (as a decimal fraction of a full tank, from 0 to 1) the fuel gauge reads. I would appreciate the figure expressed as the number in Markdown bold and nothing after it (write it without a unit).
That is **0.875**
